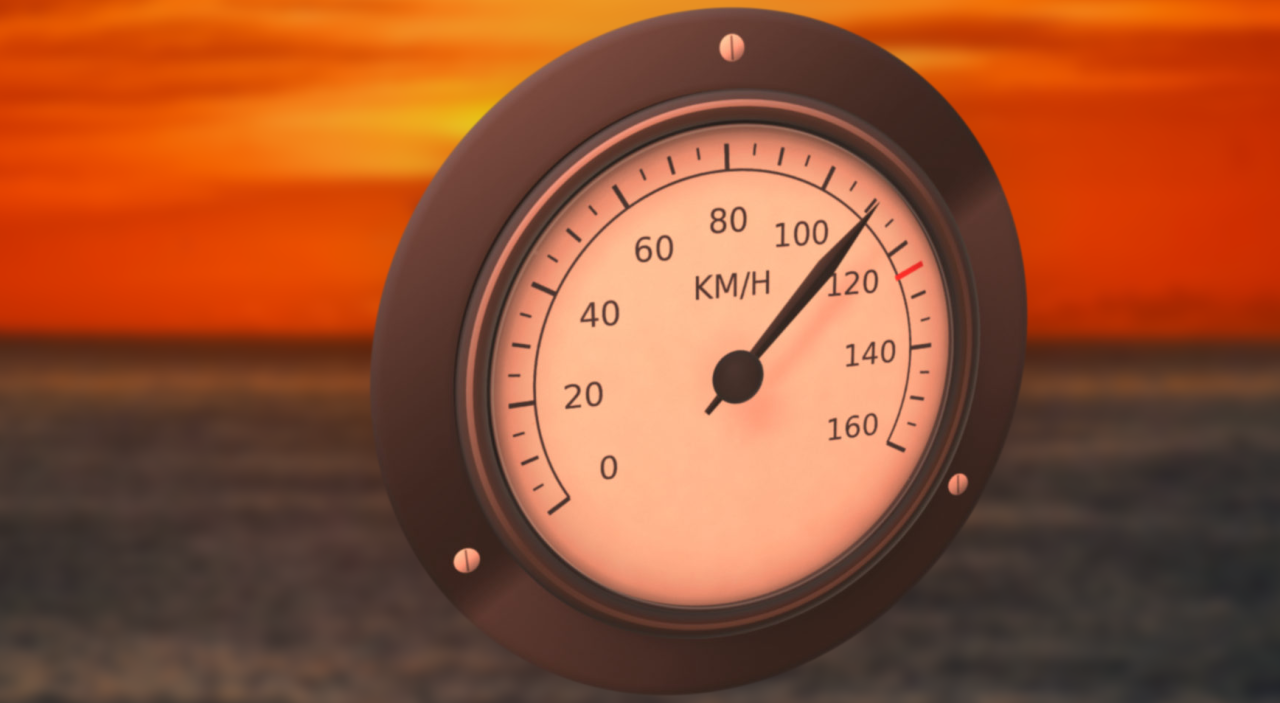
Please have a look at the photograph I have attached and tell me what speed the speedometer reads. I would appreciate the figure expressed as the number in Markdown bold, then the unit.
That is **110** km/h
